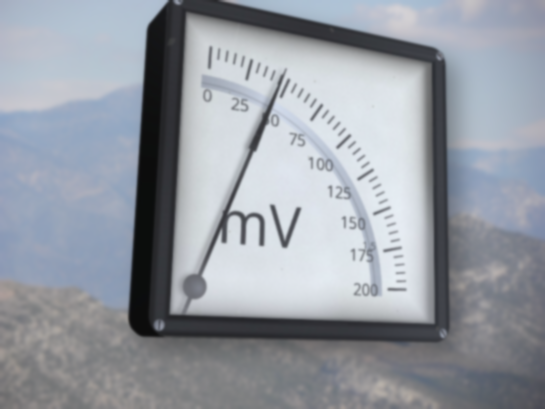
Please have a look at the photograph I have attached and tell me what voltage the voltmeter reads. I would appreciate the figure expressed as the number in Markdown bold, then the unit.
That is **45** mV
